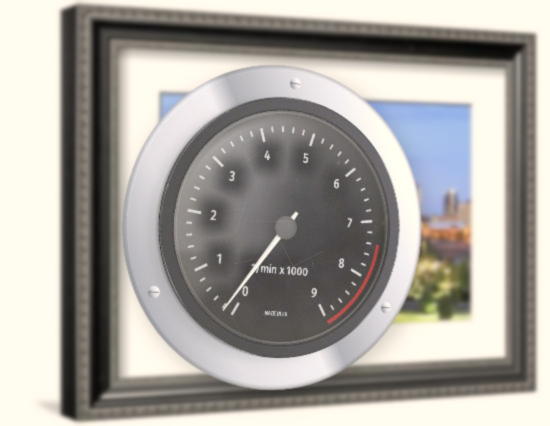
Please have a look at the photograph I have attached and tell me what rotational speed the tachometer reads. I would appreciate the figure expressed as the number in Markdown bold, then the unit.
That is **200** rpm
